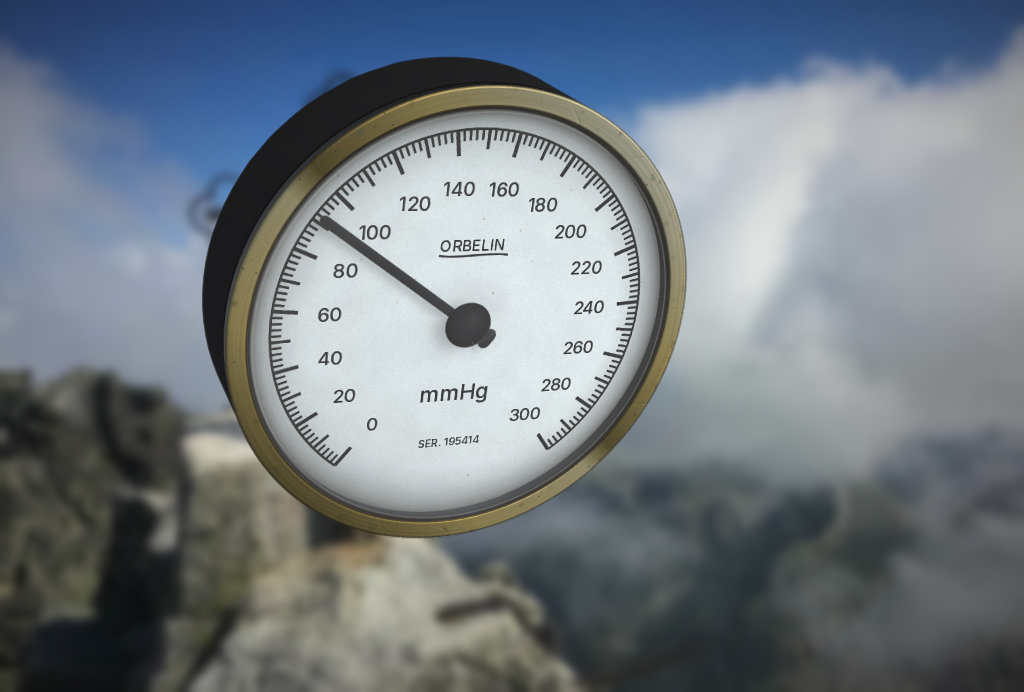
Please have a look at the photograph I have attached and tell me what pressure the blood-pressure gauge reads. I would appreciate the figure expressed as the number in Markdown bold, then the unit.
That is **92** mmHg
